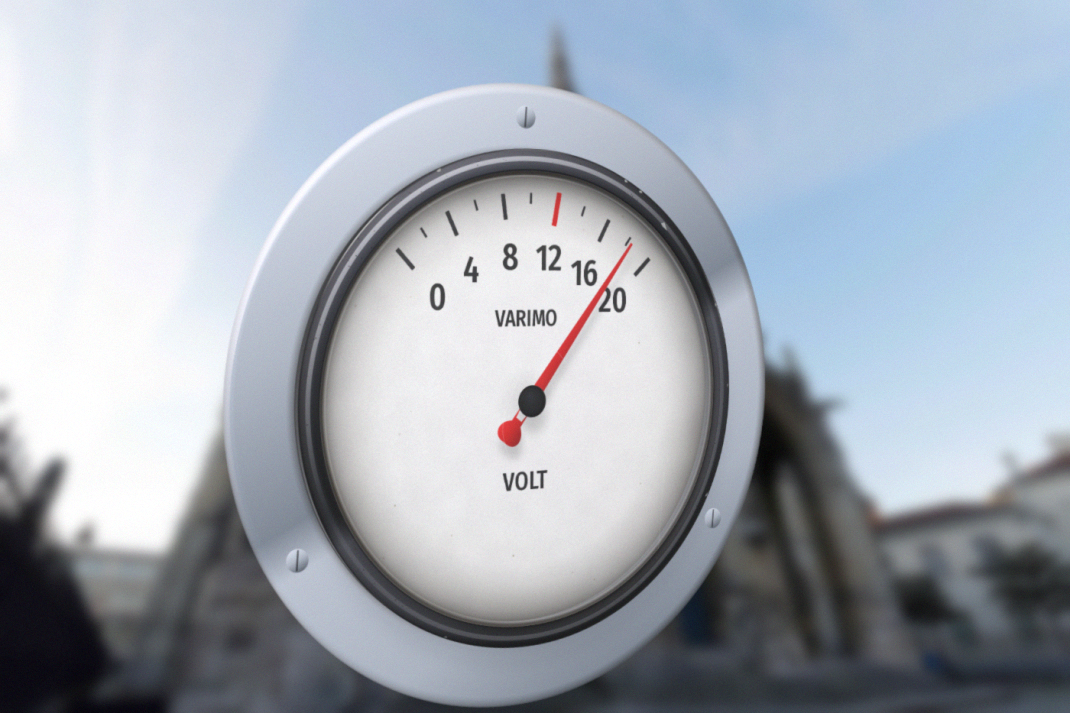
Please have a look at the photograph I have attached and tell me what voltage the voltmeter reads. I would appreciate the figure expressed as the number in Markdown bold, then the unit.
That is **18** V
